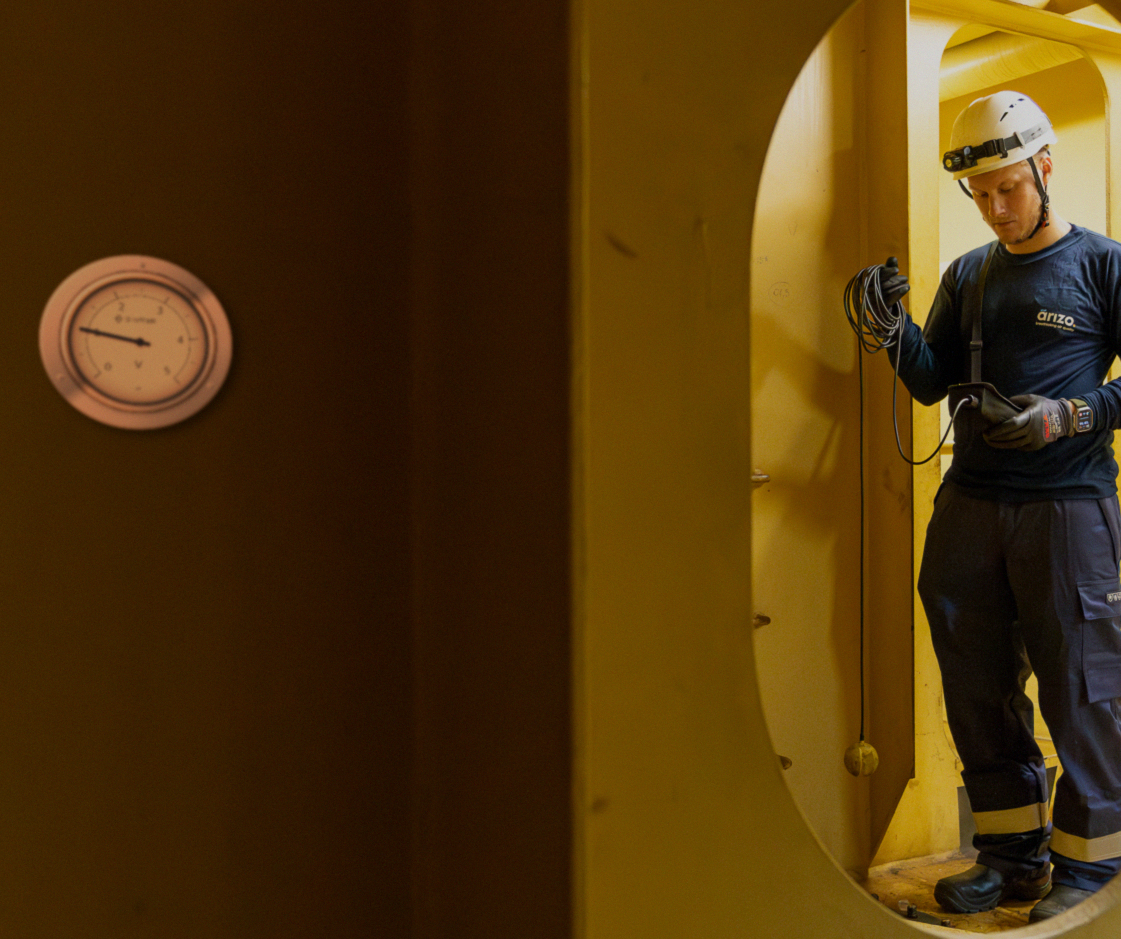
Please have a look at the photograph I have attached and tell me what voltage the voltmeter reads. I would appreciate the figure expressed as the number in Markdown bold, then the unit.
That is **1** V
